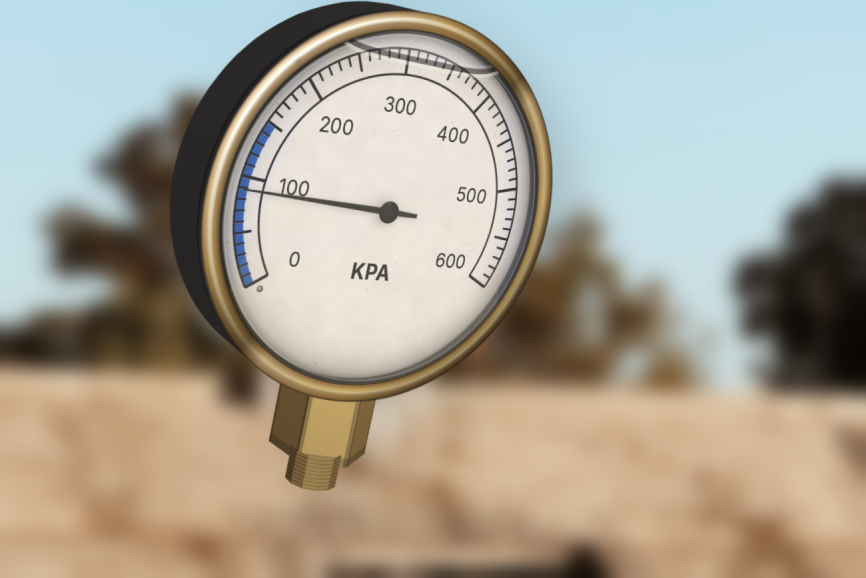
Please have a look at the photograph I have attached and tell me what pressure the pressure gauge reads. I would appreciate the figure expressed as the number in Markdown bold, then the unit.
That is **90** kPa
